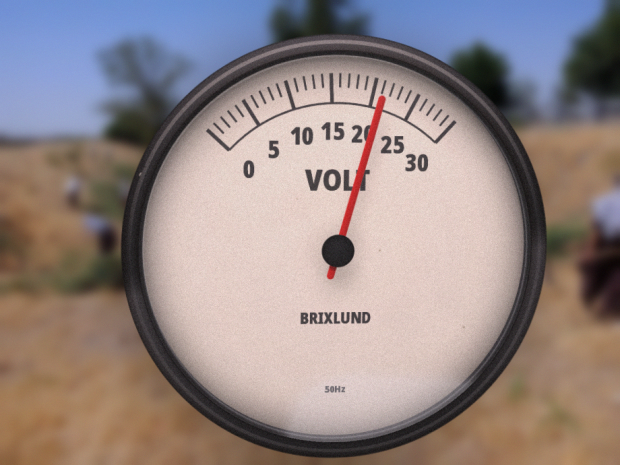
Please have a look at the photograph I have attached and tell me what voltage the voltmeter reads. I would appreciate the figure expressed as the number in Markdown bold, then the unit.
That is **21** V
